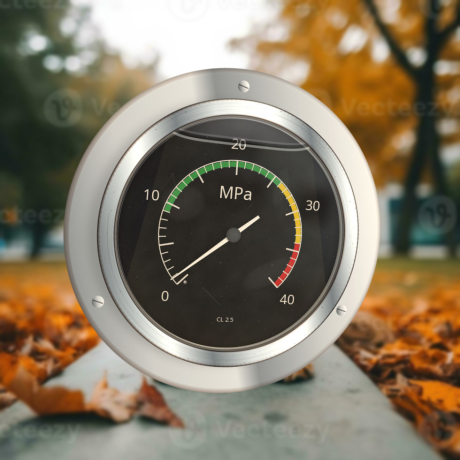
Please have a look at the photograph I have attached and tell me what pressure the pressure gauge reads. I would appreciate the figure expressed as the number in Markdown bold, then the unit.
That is **1** MPa
